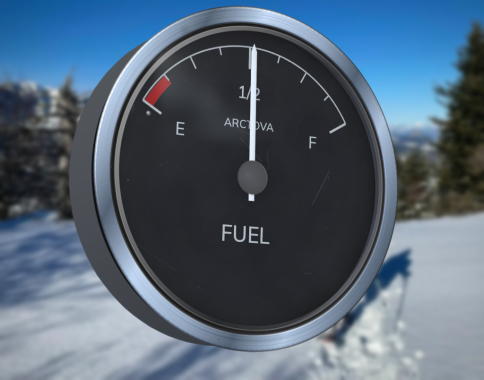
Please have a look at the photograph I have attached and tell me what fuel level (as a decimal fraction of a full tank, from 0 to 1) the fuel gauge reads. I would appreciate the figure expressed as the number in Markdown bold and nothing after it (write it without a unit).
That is **0.5**
